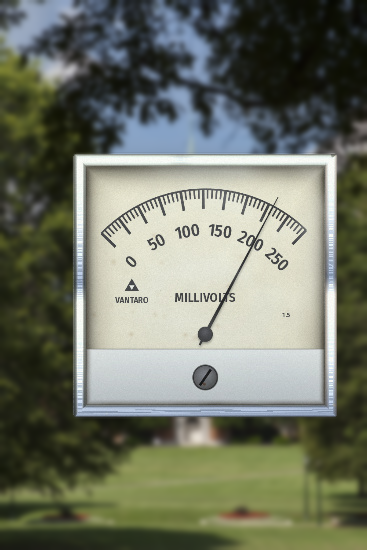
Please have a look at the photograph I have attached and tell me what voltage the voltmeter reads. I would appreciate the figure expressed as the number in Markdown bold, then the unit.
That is **205** mV
